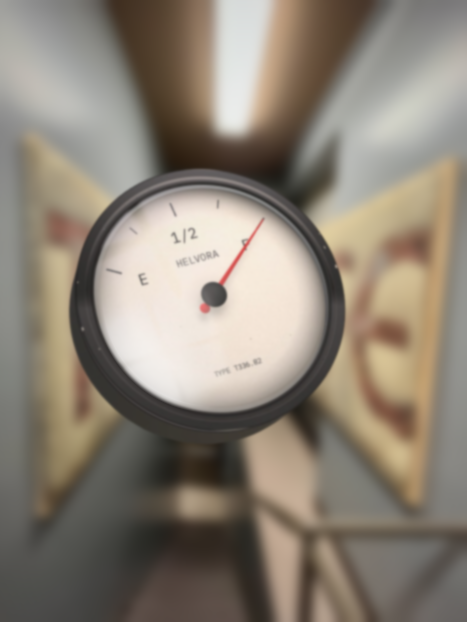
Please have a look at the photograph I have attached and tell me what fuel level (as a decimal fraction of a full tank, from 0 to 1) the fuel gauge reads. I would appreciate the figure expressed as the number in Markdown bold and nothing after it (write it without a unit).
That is **1**
